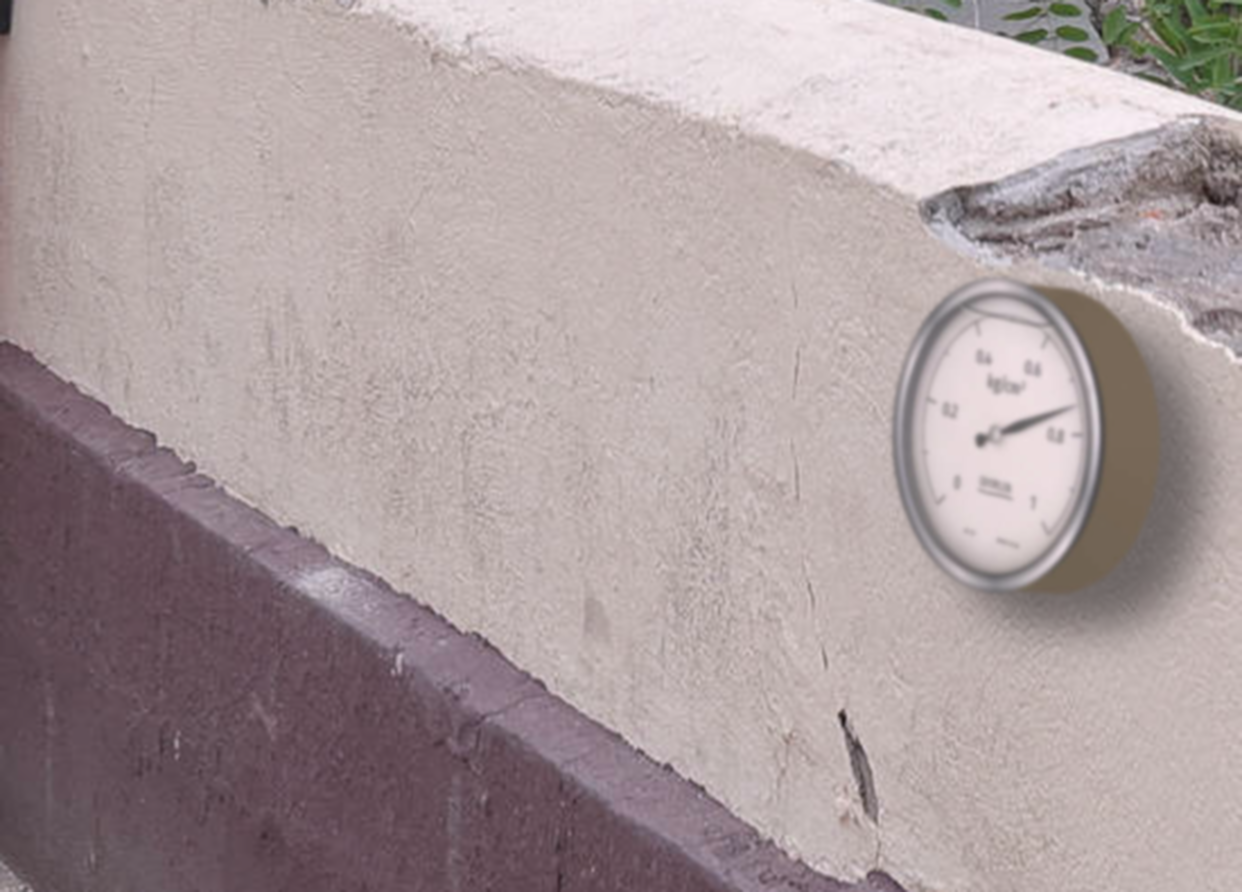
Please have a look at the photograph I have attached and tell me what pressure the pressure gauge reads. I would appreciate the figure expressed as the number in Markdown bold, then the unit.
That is **0.75** kg/cm²
